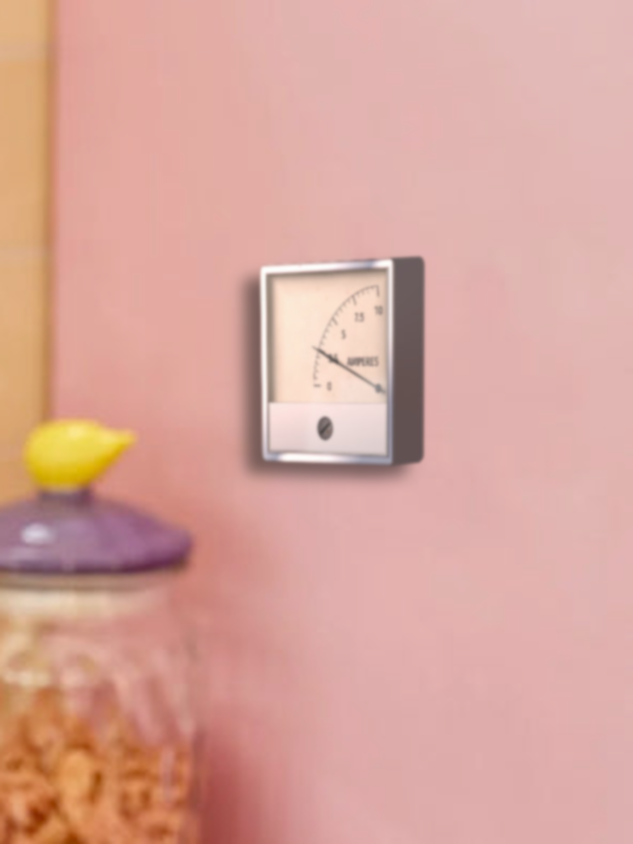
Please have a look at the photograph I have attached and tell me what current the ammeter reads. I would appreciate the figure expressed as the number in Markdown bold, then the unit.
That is **2.5** A
